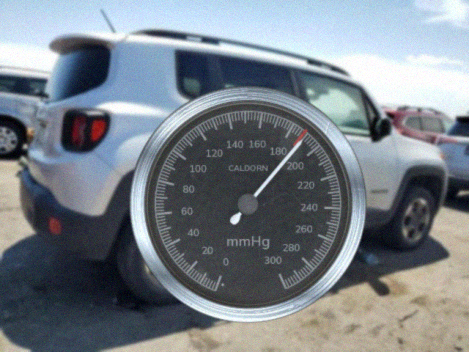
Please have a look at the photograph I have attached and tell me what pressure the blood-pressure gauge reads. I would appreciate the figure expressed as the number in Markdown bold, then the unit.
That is **190** mmHg
